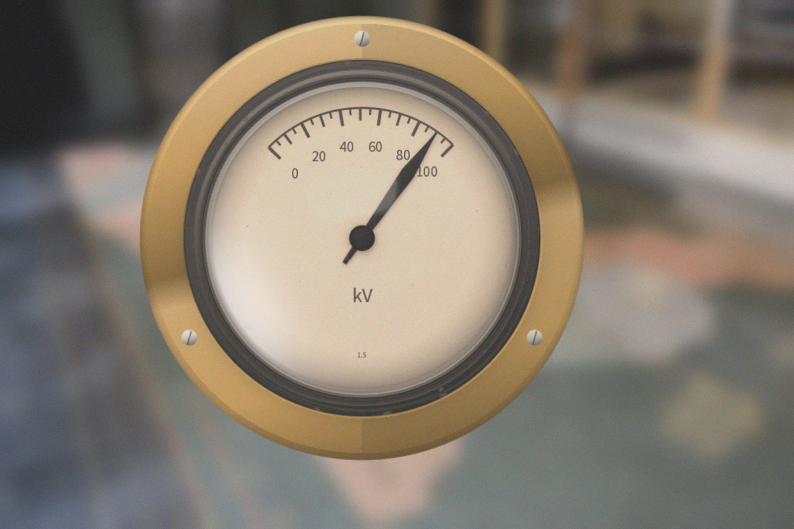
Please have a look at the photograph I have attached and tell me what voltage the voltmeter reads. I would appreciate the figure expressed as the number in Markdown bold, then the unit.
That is **90** kV
